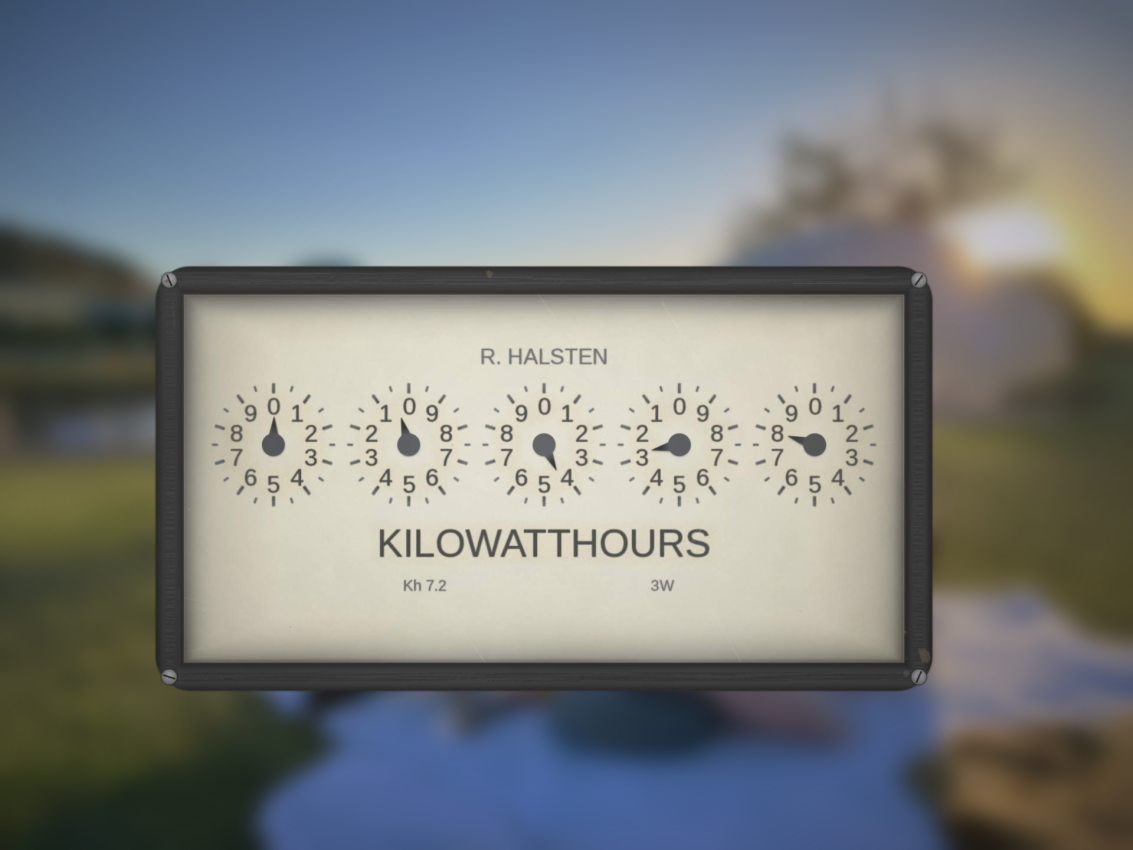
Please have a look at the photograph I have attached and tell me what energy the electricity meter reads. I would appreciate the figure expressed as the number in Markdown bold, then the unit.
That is **428** kWh
